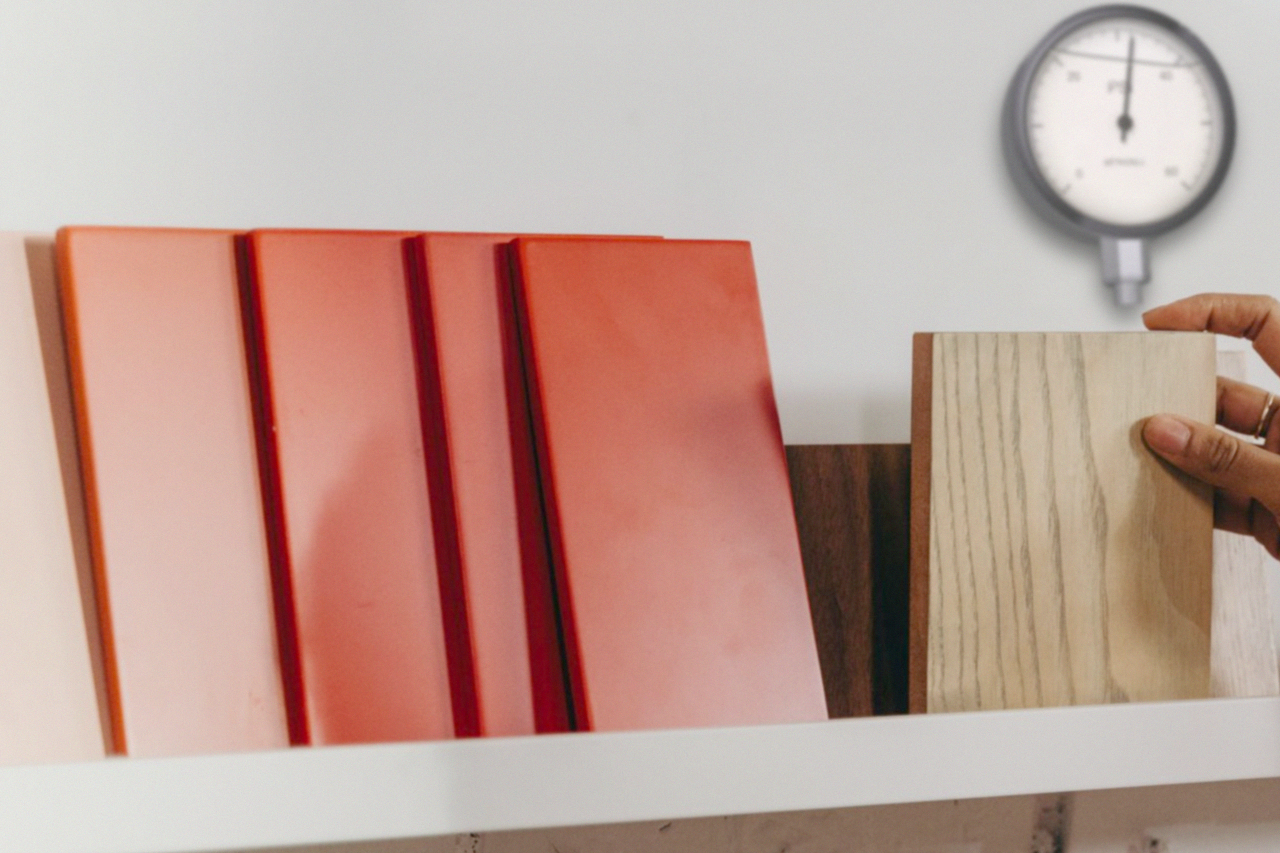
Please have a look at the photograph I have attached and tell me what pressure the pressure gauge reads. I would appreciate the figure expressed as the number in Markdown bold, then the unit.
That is **32** psi
